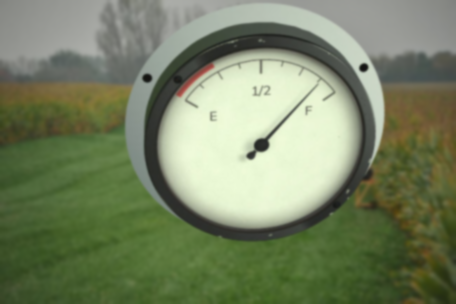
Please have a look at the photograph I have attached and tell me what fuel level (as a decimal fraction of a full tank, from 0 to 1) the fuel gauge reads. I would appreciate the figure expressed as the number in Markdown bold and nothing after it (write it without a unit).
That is **0.875**
